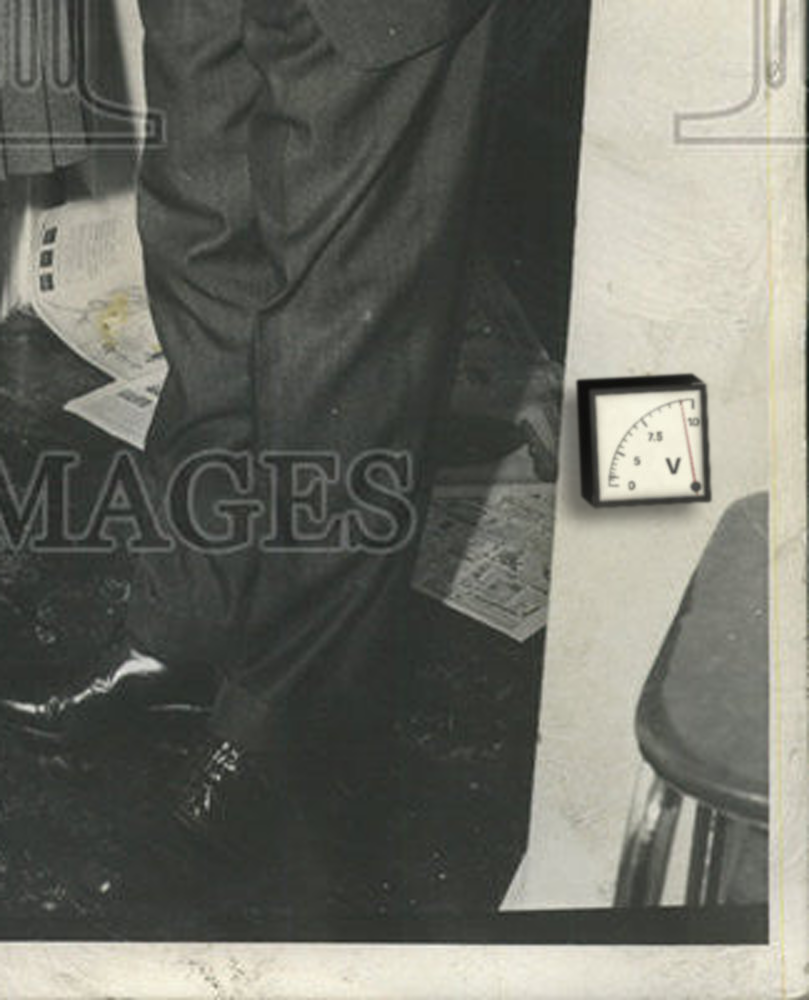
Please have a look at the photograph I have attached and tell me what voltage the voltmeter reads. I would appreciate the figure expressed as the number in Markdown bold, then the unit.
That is **9.5** V
